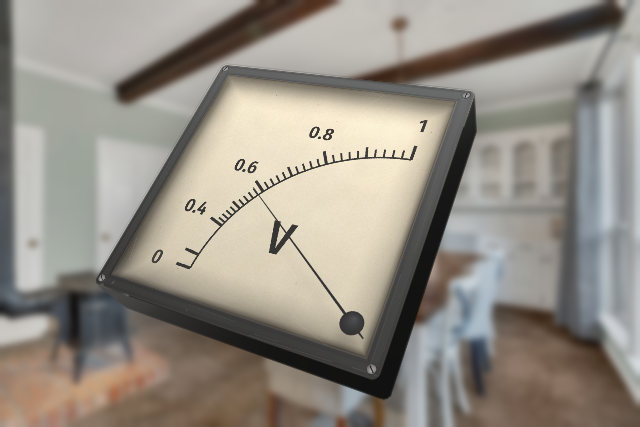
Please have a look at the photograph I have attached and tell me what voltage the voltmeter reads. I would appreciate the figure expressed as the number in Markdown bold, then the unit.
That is **0.58** V
